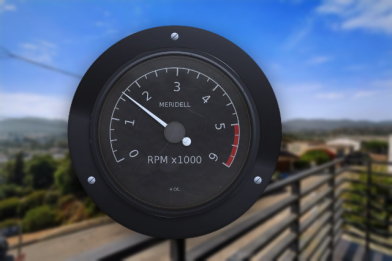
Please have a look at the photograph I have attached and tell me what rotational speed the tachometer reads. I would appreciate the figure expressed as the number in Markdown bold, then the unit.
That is **1625** rpm
